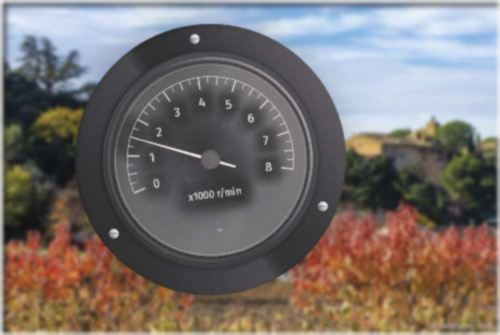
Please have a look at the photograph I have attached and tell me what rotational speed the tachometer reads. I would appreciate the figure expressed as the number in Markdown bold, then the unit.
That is **1500** rpm
